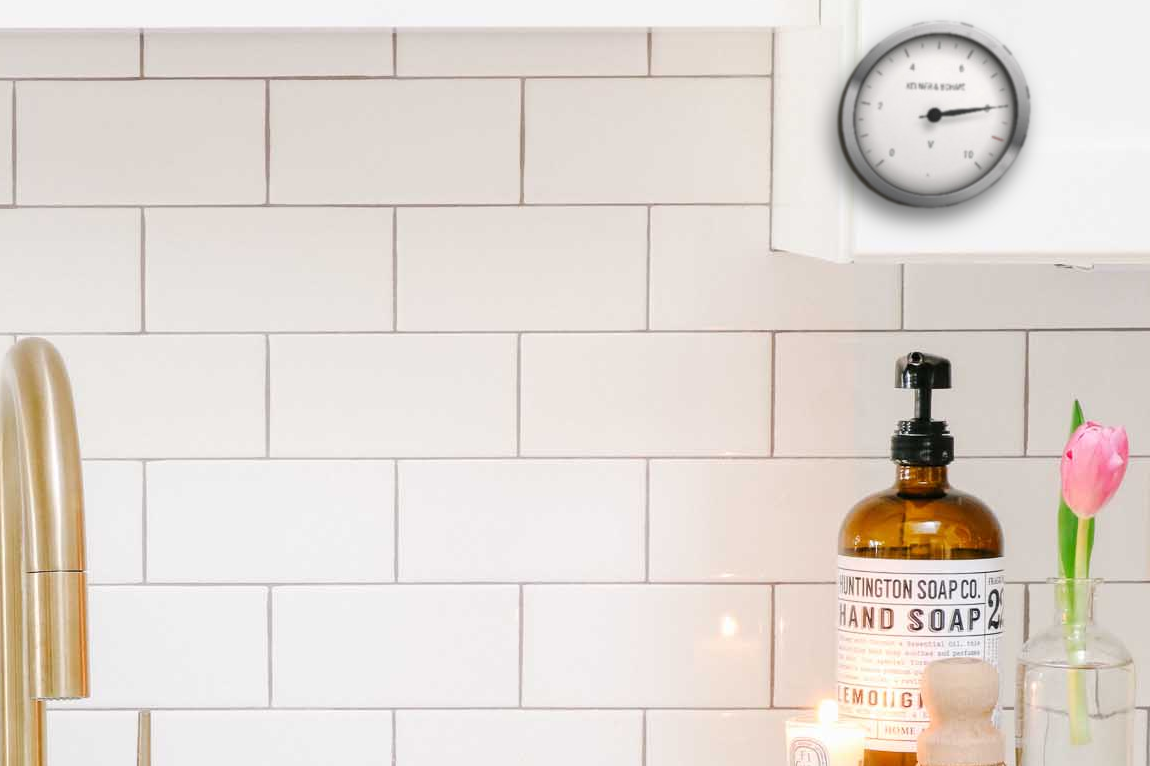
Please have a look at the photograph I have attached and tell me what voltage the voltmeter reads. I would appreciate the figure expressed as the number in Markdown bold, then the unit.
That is **8** V
